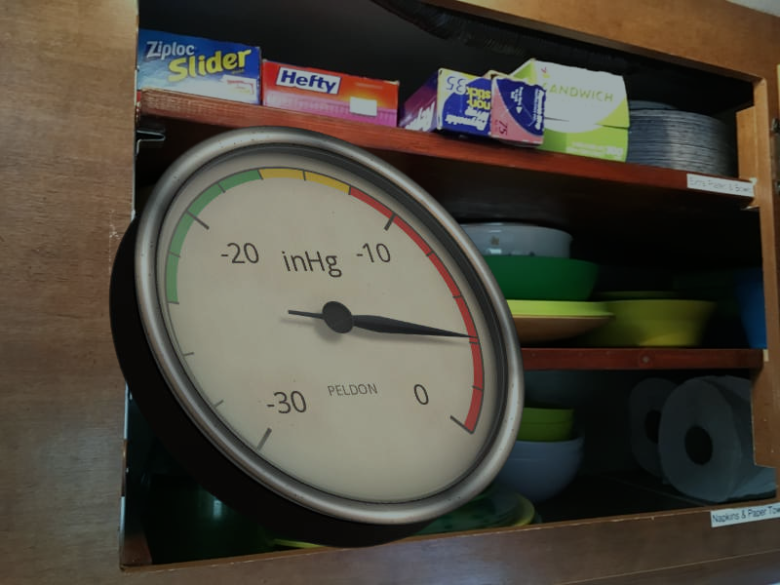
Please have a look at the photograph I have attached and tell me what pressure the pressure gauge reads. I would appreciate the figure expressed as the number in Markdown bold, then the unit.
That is **-4** inHg
